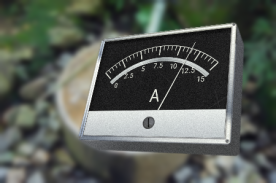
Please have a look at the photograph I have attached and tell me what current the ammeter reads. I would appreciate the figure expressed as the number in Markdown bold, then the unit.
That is **11.5** A
